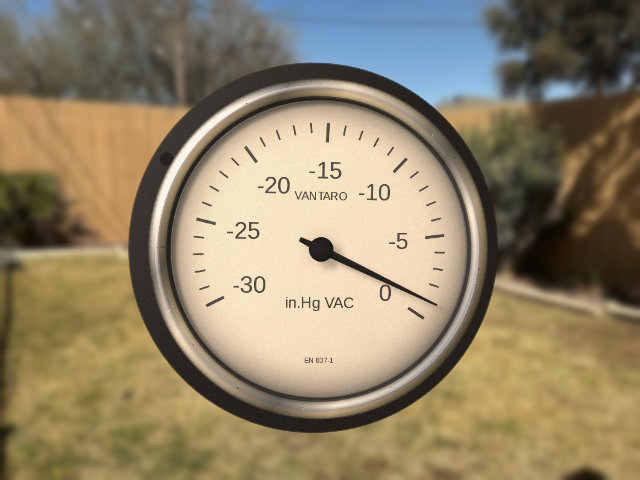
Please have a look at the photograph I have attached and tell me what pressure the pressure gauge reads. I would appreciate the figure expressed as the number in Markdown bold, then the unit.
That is **-1** inHg
